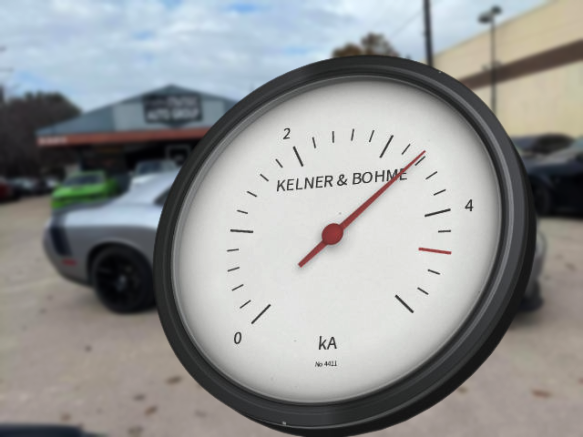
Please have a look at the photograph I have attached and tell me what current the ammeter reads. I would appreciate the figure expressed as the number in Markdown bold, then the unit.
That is **3.4** kA
